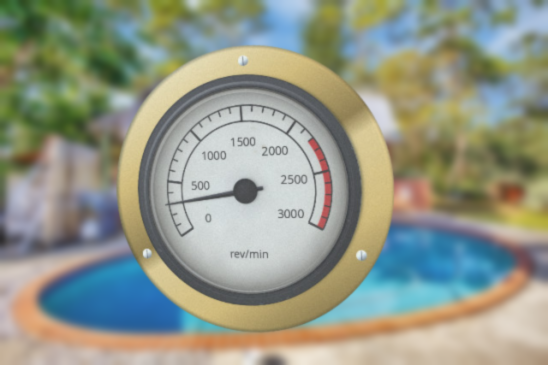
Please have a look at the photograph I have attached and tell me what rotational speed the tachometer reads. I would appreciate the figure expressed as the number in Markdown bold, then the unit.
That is **300** rpm
